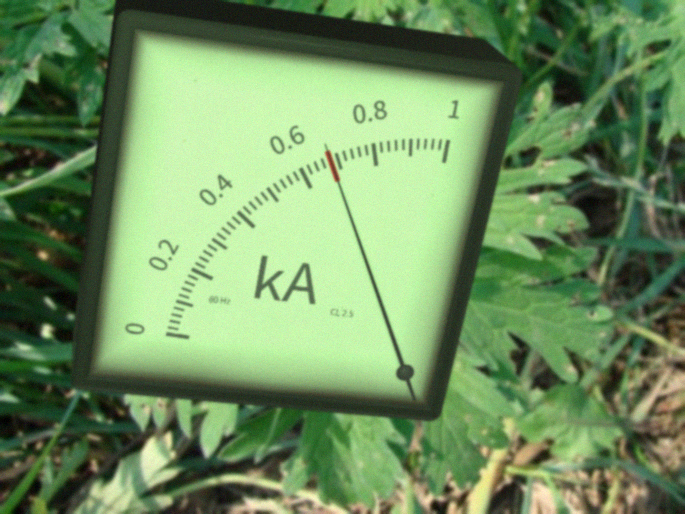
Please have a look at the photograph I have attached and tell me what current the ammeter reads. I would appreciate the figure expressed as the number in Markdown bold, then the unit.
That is **0.68** kA
